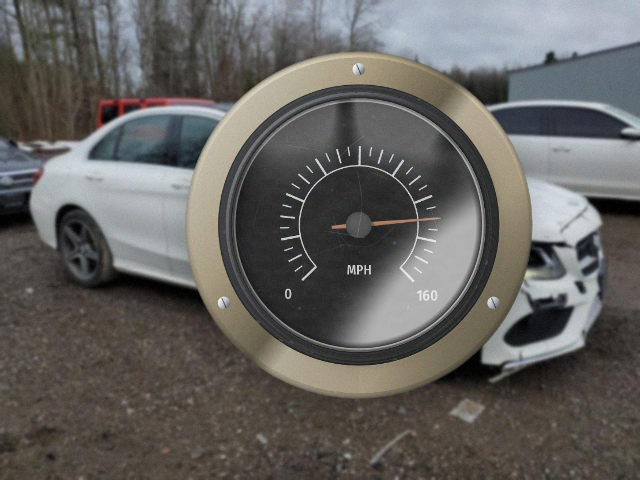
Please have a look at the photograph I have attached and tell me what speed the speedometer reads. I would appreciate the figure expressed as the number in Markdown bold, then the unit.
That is **130** mph
